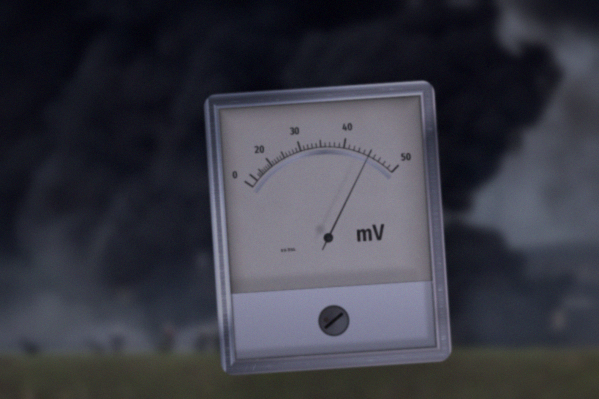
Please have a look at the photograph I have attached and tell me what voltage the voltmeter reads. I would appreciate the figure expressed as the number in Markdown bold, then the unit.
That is **45** mV
